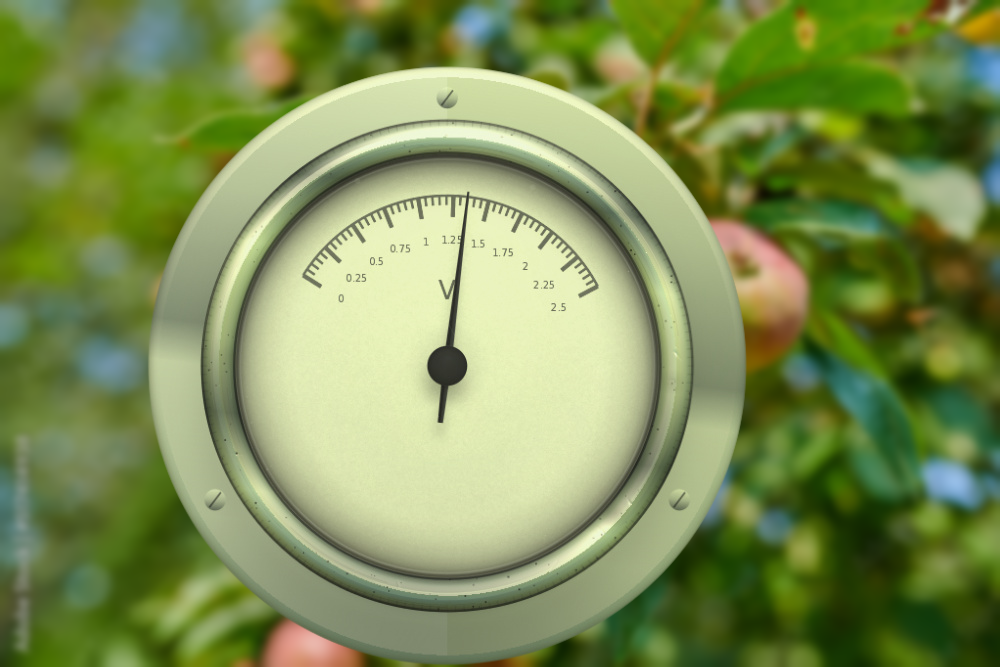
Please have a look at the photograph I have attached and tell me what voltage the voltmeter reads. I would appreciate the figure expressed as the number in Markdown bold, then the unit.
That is **1.35** V
